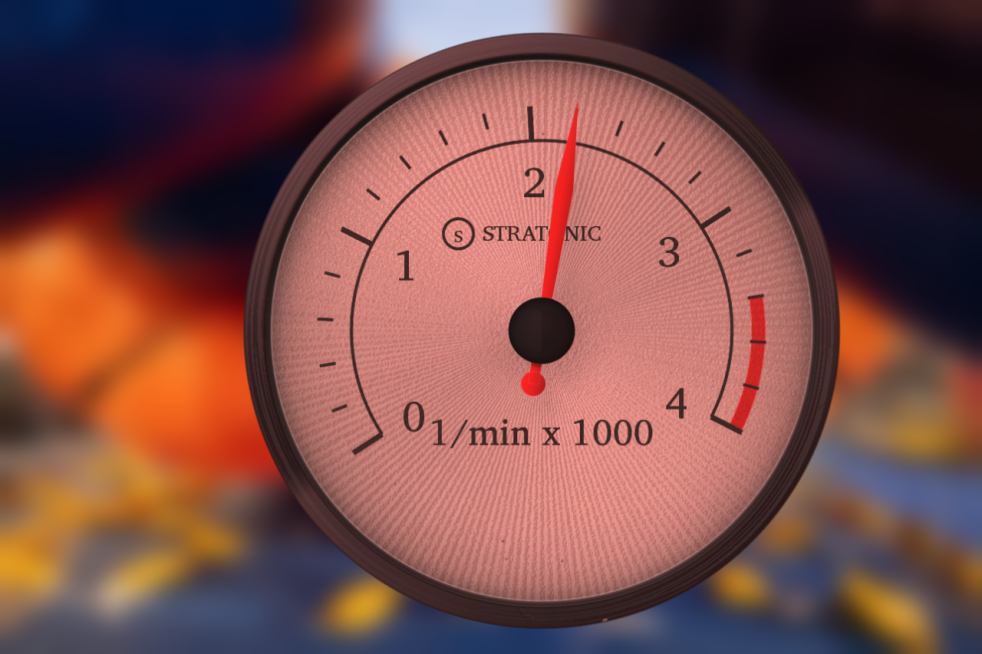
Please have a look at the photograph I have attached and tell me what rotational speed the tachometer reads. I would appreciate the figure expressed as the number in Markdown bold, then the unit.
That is **2200** rpm
